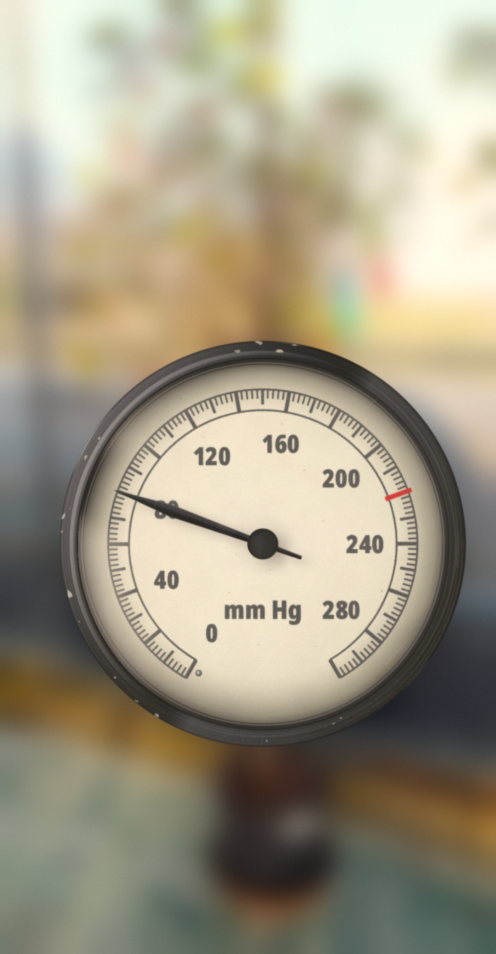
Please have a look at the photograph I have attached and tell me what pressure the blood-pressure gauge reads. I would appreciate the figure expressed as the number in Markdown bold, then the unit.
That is **80** mmHg
